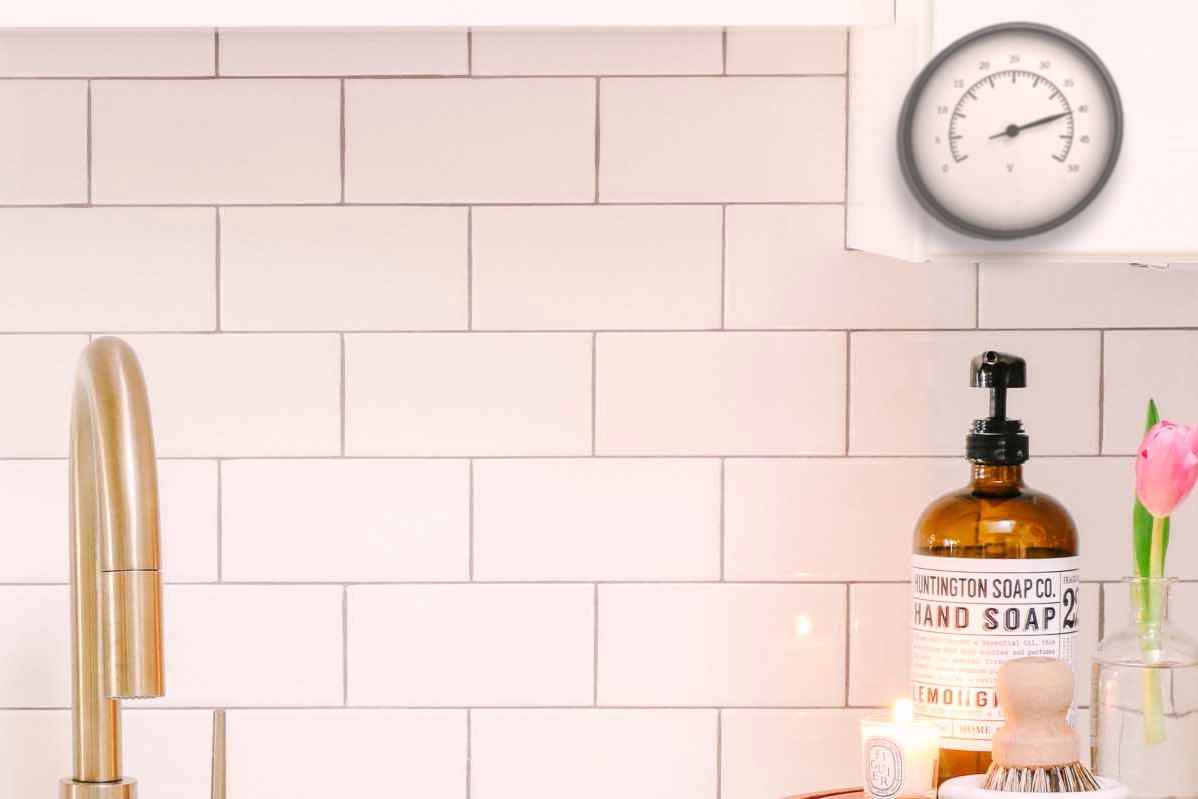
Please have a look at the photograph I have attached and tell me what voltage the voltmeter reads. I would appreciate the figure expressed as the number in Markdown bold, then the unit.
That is **40** V
